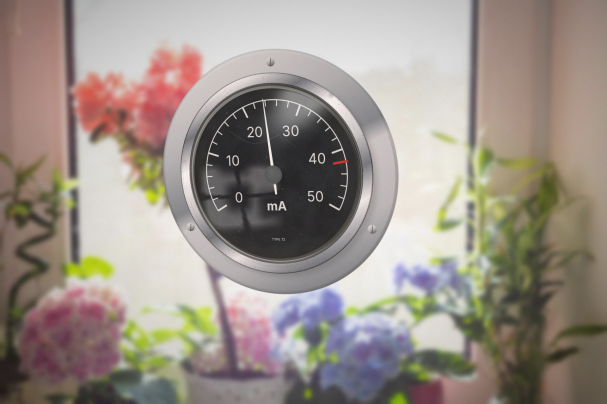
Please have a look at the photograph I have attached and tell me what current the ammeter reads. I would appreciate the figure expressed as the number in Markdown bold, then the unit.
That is **24** mA
